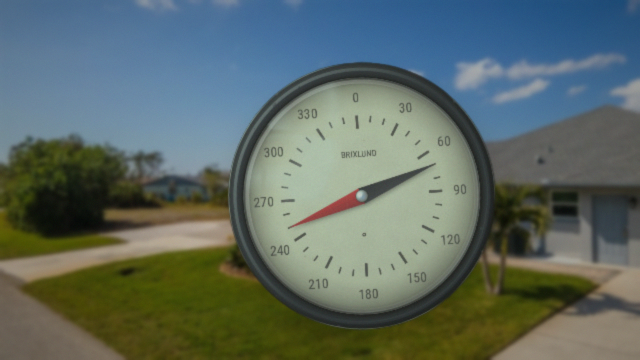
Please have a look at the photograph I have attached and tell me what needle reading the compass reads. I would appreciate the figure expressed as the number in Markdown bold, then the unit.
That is **250** °
